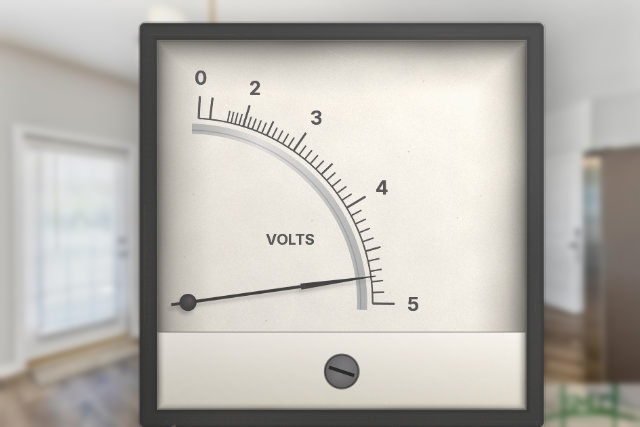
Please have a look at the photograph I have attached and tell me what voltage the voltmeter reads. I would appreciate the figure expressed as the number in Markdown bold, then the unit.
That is **4.75** V
